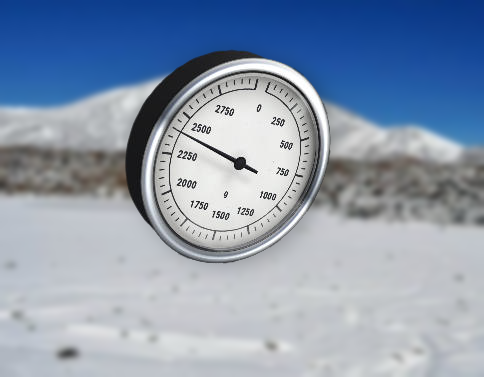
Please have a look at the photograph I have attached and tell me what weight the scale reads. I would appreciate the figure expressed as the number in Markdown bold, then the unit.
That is **2400** g
